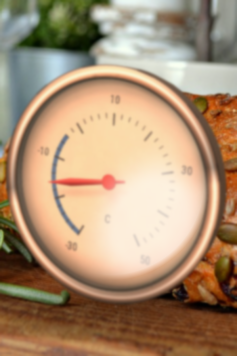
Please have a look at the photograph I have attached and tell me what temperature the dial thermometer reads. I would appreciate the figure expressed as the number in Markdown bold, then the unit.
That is **-16** °C
